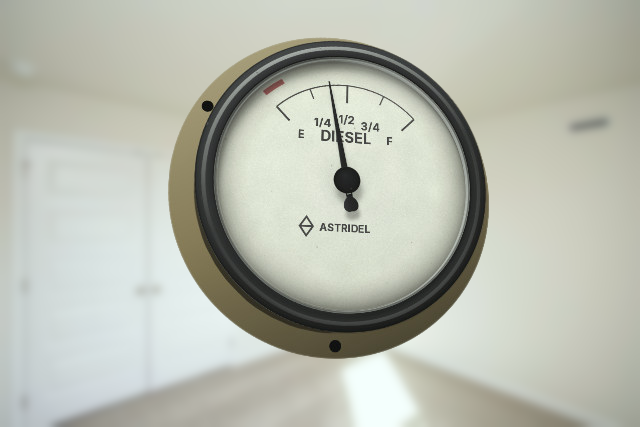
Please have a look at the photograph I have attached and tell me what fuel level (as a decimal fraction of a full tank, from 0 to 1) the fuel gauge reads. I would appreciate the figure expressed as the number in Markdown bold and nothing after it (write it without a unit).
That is **0.375**
